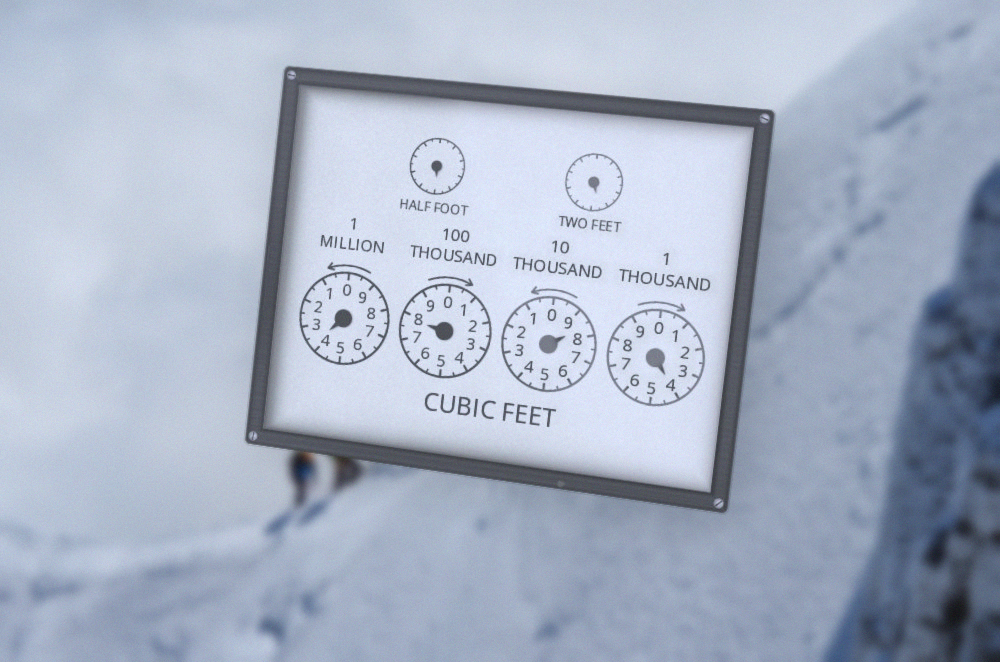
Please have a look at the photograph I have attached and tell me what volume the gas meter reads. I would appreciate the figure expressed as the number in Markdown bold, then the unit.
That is **378400** ft³
